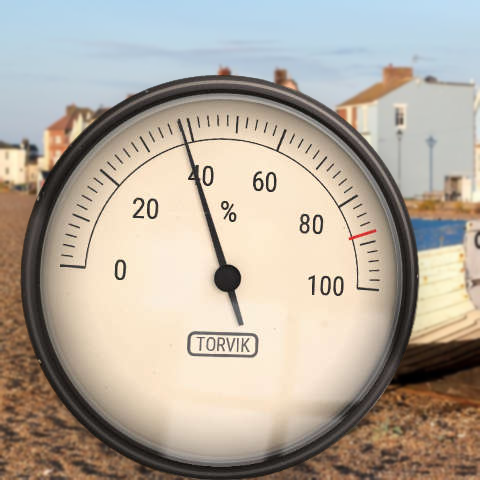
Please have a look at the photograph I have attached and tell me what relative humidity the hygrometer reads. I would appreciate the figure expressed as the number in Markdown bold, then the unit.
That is **38** %
